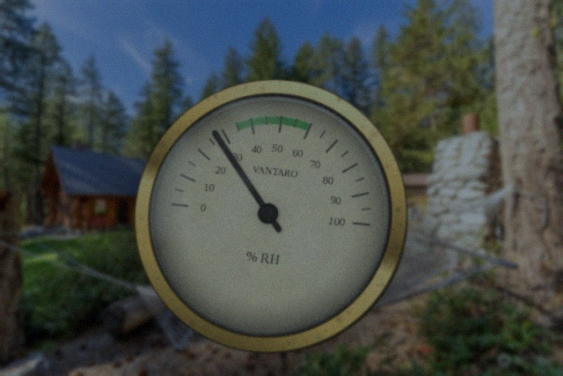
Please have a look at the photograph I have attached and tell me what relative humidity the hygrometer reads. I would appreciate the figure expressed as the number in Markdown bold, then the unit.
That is **27.5** %
